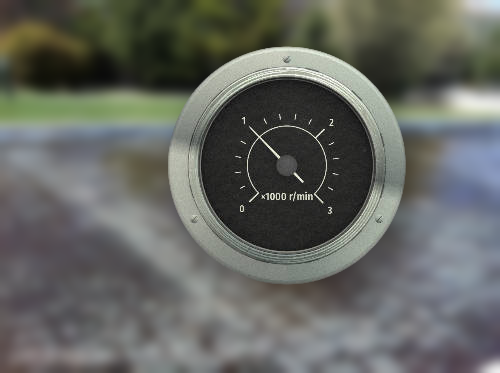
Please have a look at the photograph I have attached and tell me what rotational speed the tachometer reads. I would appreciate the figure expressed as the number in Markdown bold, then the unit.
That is **1000** rpm
